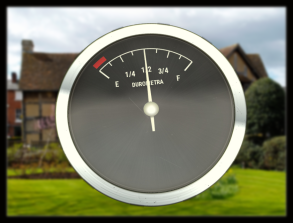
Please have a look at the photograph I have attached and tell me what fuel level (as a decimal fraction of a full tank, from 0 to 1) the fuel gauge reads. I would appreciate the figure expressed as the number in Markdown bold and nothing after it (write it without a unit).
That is **0.5**
